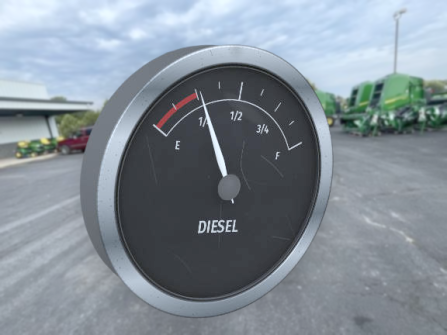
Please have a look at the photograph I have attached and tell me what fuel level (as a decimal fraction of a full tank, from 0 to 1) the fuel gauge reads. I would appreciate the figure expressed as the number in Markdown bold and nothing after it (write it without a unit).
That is **0.25**
